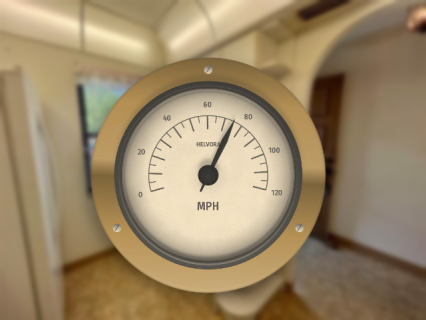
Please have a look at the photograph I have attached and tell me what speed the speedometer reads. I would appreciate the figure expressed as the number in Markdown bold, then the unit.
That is **75** mph
